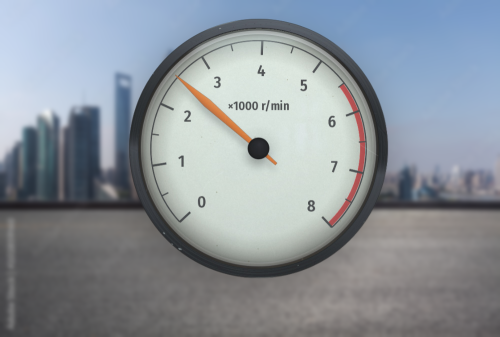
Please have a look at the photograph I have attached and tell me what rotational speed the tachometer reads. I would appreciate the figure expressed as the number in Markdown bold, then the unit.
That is **2500** rpm
